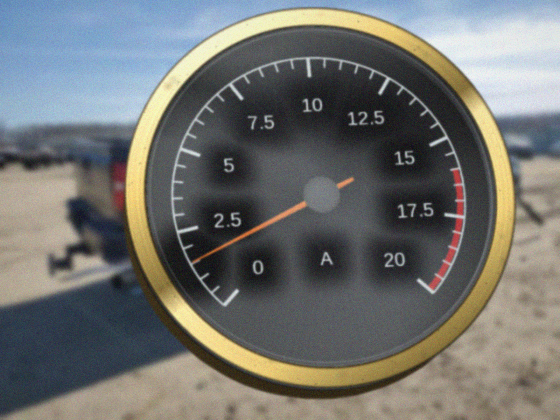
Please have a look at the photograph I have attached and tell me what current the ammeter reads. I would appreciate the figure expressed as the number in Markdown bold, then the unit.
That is **1.5** A
